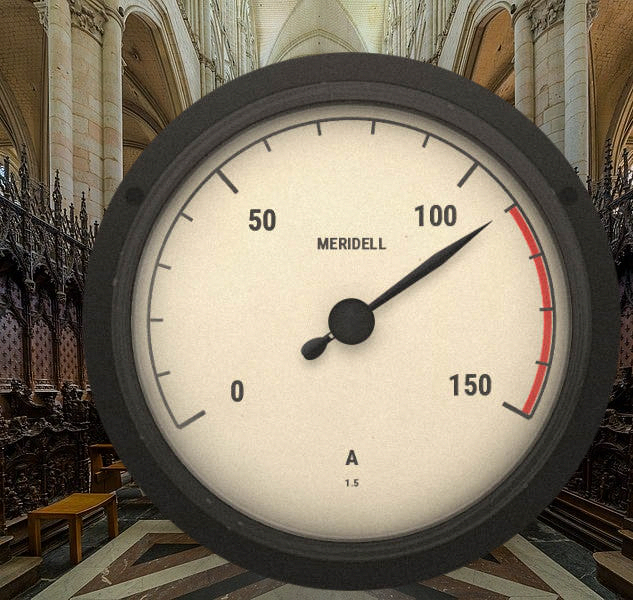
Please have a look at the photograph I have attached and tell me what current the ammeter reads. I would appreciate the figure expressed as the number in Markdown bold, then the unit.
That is **110** A
